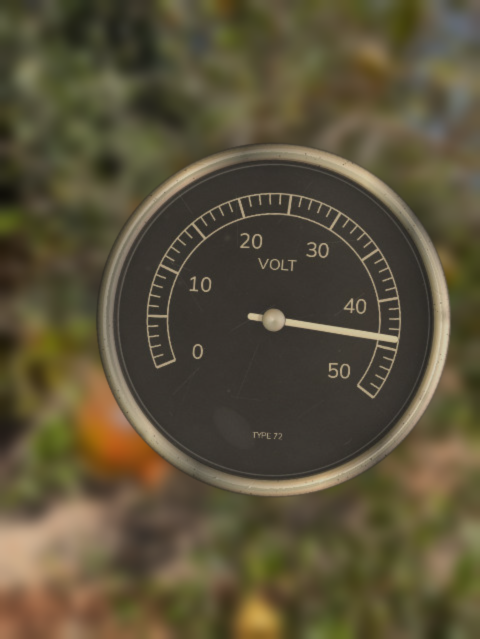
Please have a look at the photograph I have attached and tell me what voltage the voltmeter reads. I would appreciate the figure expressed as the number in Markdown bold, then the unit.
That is **44** V
